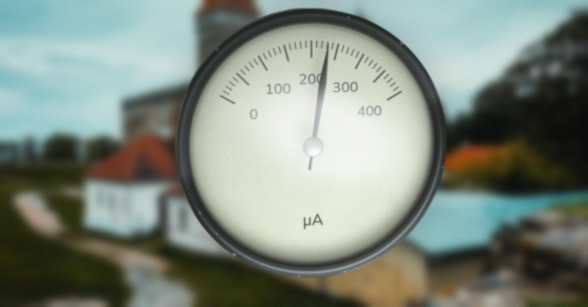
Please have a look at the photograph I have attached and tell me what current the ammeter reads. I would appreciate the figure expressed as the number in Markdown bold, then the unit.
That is **230** µA
